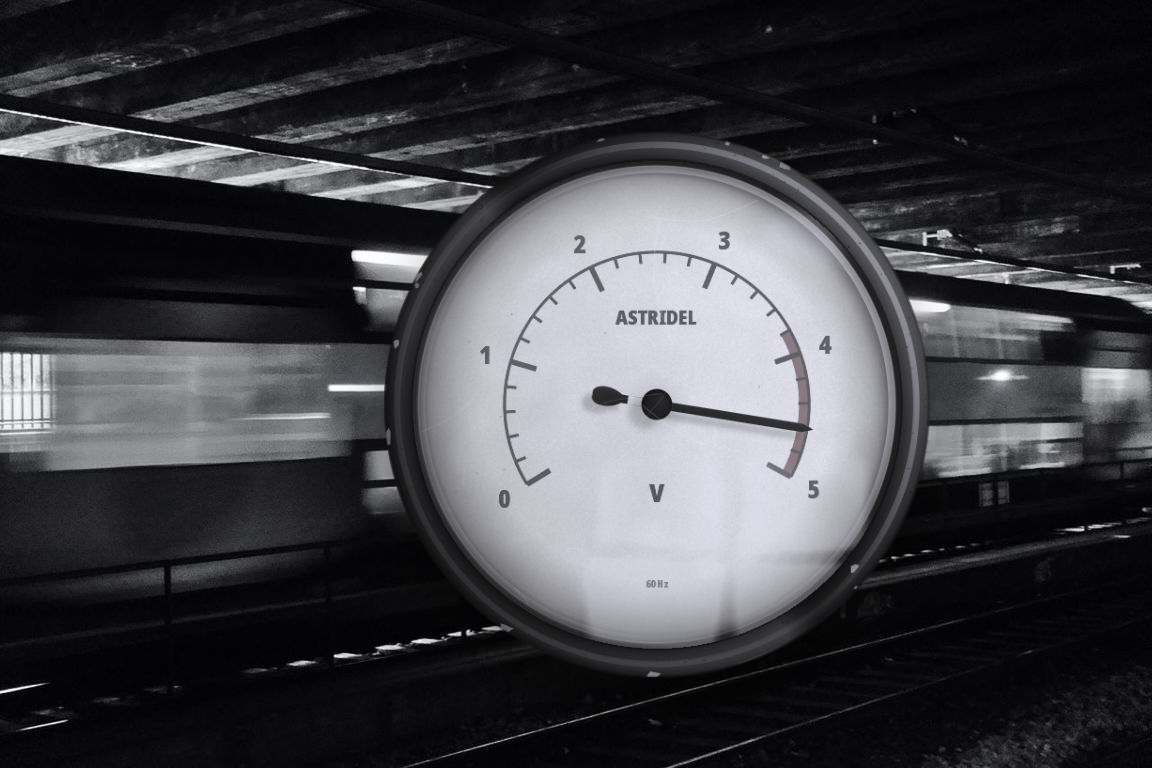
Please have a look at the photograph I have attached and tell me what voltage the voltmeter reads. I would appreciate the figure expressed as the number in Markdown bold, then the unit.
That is **4.6** V
